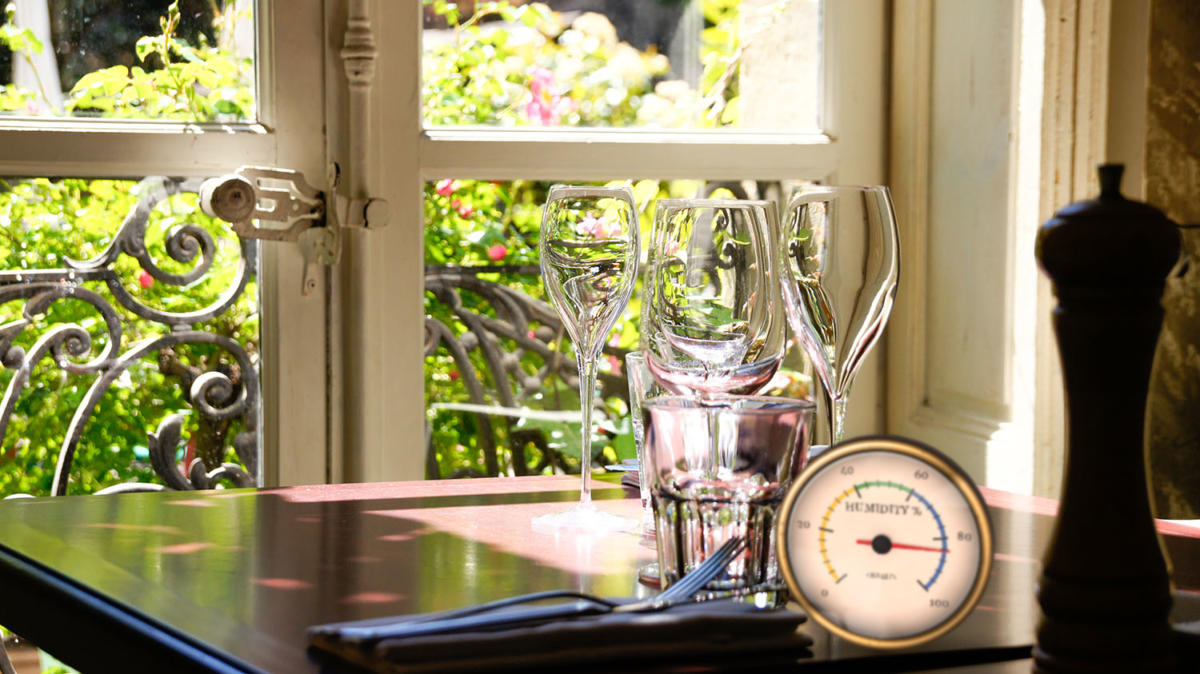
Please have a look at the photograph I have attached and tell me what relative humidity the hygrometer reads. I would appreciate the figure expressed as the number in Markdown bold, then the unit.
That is **84** %
